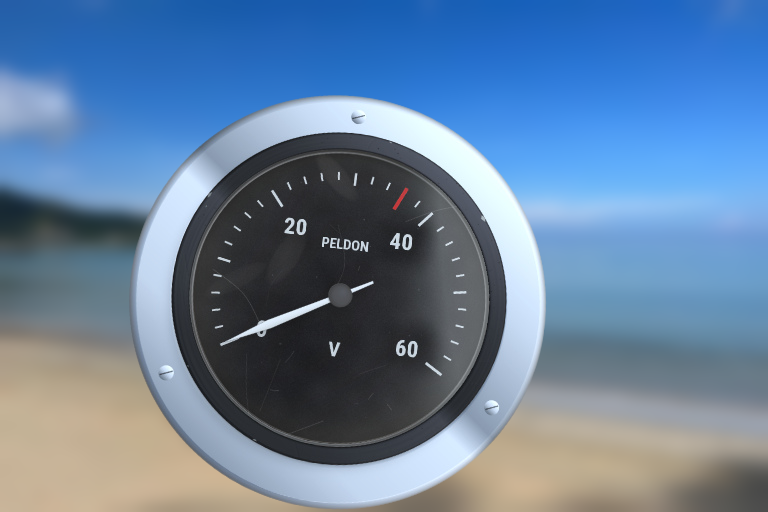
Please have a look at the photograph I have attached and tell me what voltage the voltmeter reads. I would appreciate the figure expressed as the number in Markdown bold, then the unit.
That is **0** V
